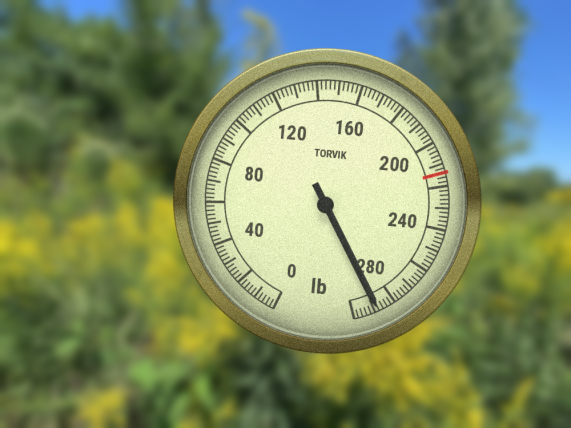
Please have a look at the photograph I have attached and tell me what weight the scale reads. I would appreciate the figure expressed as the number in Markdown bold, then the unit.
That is **288** lb
